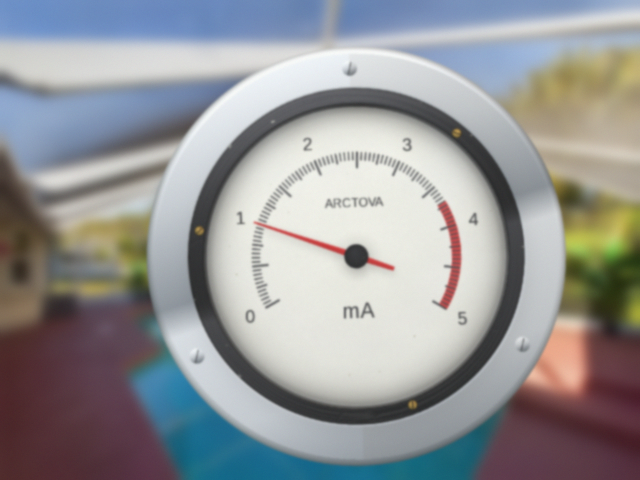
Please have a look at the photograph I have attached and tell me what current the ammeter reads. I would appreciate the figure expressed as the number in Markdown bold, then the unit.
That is **1** mA
